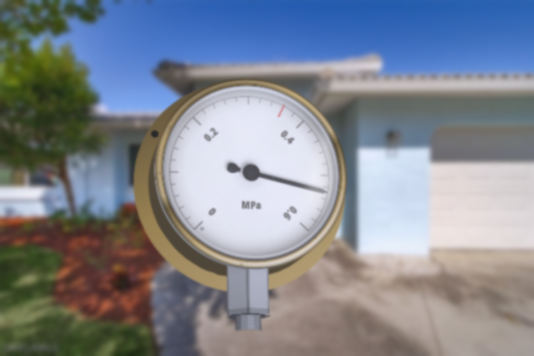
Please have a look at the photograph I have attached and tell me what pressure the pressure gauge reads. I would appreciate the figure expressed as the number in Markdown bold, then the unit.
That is **0.53** MPa
